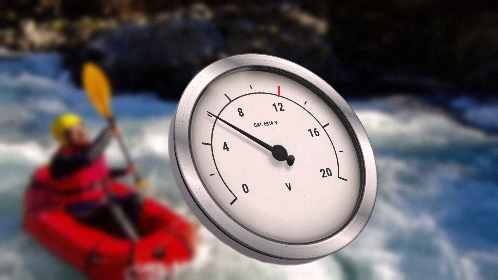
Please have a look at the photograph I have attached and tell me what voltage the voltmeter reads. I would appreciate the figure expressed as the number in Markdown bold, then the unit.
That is **6** V
